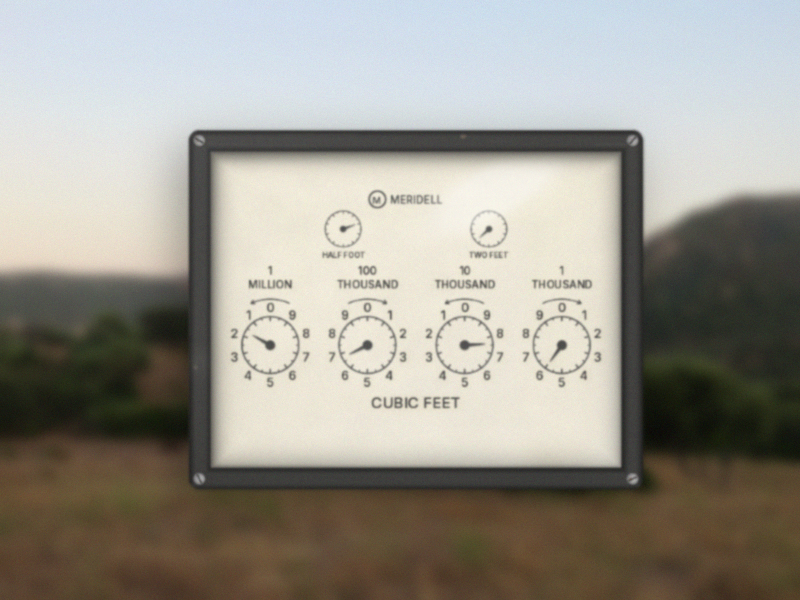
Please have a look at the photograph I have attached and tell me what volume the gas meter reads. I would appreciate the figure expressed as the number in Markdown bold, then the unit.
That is **167600** ft³
